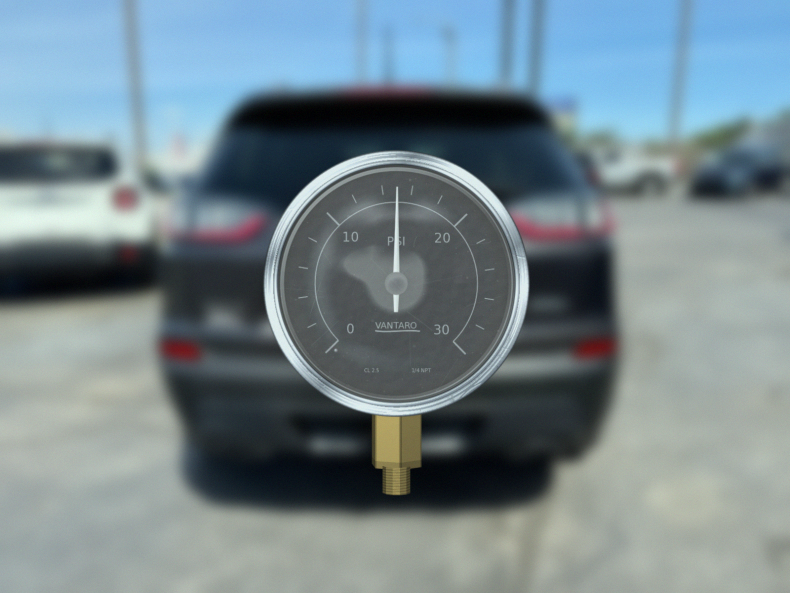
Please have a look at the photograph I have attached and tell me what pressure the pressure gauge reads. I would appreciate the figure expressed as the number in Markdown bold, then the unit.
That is **15** psi
